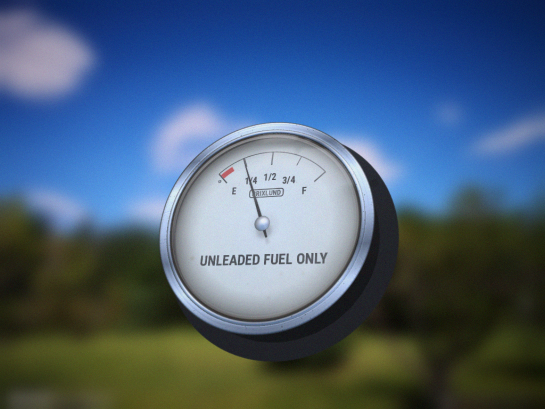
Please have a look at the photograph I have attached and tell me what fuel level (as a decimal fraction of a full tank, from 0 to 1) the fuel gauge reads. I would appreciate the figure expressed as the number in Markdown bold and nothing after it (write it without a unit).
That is **0.25**
